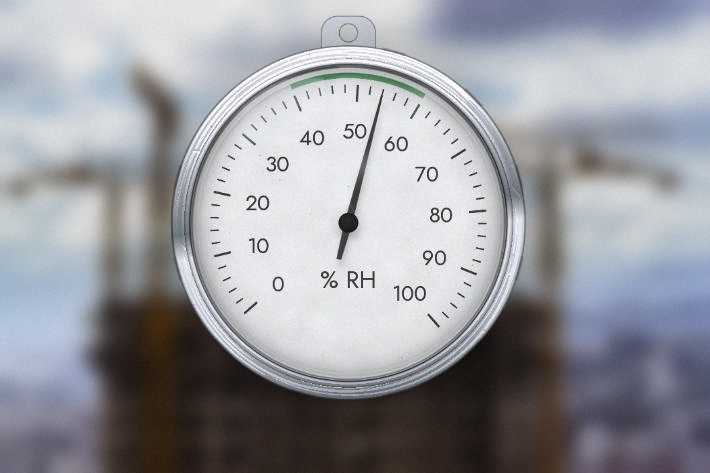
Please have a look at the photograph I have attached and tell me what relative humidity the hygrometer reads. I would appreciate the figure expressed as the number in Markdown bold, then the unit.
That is **54** %
